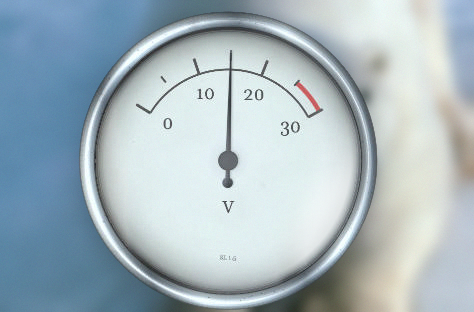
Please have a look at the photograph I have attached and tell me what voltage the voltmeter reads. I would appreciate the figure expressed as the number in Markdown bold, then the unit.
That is **15** V
